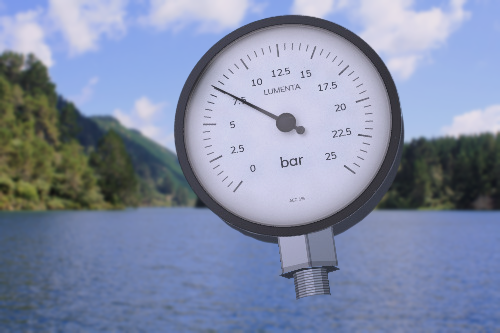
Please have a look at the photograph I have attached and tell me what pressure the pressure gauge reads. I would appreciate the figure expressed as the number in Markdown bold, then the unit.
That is **7.5** bar
